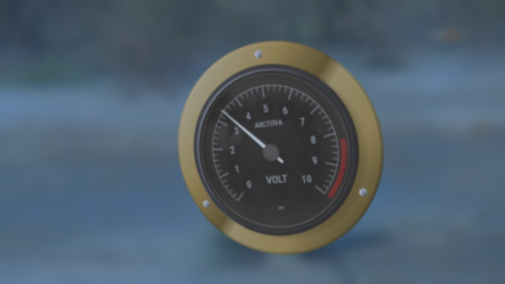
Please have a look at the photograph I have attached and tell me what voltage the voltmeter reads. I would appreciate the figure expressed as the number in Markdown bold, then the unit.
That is **3.4** V
